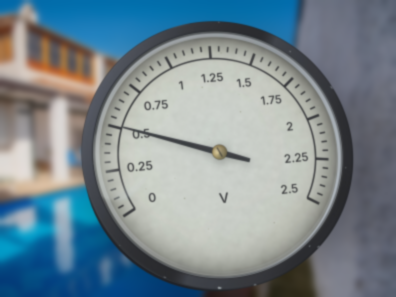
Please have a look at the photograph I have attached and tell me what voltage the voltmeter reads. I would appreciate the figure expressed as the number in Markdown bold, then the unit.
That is **0.5** V
